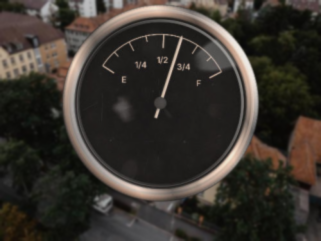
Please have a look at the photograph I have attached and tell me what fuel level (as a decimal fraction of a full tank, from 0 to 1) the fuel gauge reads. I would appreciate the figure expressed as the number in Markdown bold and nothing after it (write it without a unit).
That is **0.625**
